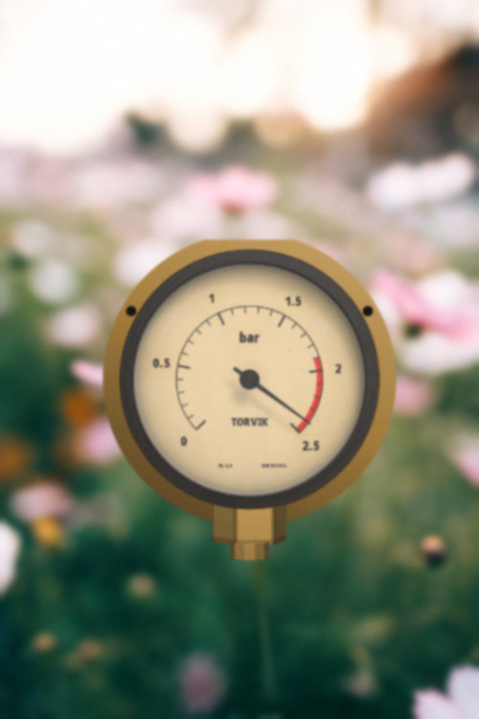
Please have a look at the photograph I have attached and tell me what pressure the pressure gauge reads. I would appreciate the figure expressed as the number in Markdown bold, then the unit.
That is **2.4** bar
